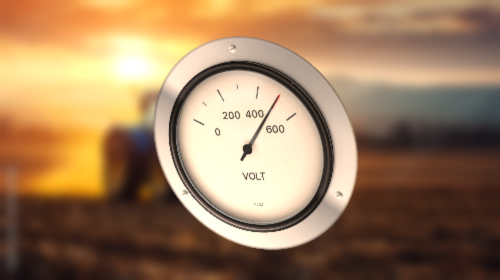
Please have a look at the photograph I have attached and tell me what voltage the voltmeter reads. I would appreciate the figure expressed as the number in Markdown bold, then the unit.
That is **500** V
